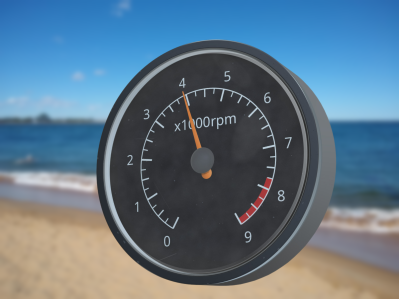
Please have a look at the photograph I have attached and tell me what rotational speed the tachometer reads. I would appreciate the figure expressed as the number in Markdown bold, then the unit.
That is **4000** rpm
